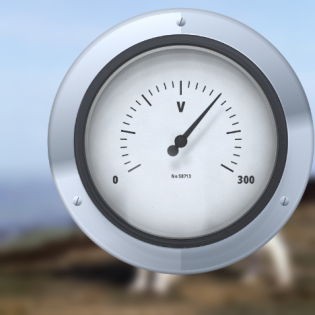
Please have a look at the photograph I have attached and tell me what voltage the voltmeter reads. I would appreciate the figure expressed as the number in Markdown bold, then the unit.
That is **200** V
